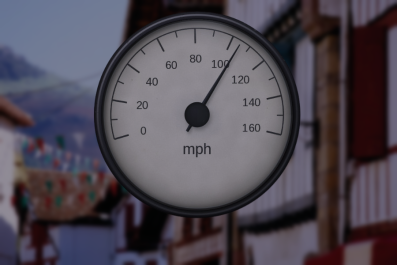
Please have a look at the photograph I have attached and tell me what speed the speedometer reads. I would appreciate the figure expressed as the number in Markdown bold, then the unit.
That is **105** mph
